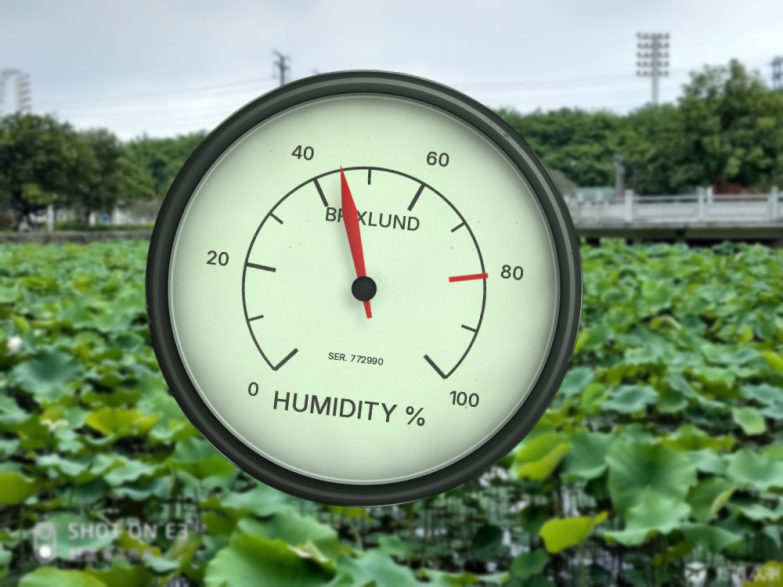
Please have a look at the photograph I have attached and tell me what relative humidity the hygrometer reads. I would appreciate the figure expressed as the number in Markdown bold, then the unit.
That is **45** %
